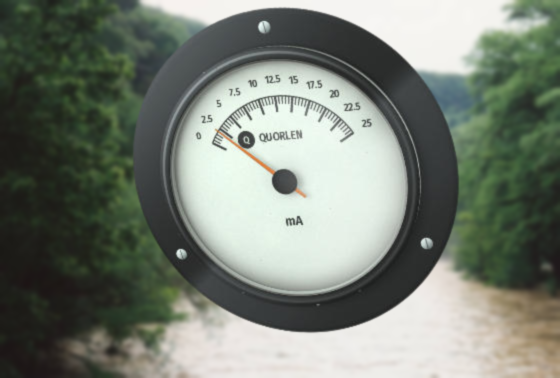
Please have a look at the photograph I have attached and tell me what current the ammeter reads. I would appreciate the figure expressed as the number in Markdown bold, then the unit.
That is **2.5** mA
